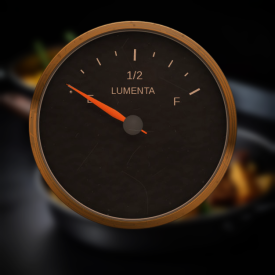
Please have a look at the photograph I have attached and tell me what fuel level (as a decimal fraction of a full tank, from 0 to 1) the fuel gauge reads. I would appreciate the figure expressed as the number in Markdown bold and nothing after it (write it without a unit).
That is **0**
